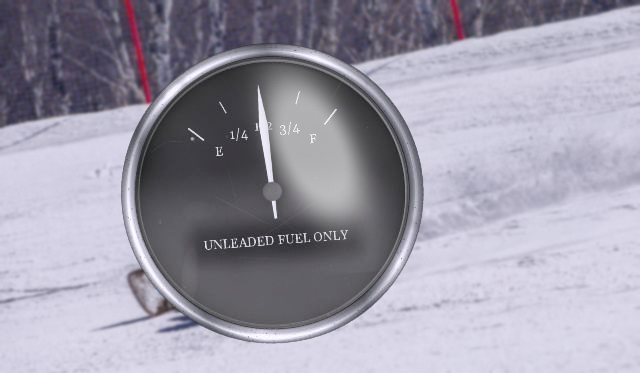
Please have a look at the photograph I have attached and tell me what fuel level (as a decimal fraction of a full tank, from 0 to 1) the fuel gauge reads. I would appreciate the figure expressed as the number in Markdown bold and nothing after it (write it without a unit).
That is **0.5**
